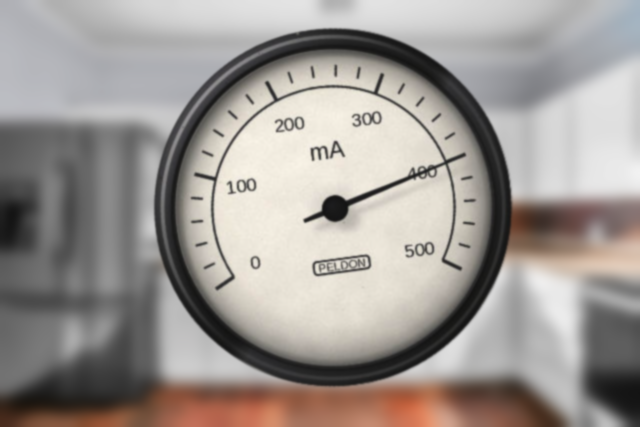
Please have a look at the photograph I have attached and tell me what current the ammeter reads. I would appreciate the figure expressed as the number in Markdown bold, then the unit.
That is **400** mA
